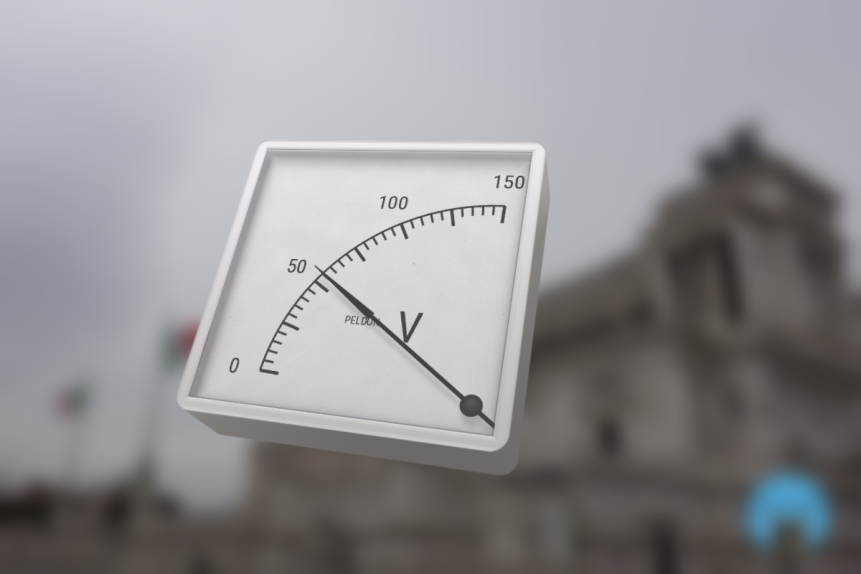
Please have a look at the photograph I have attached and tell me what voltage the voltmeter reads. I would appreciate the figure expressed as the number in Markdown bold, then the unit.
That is **55** V
